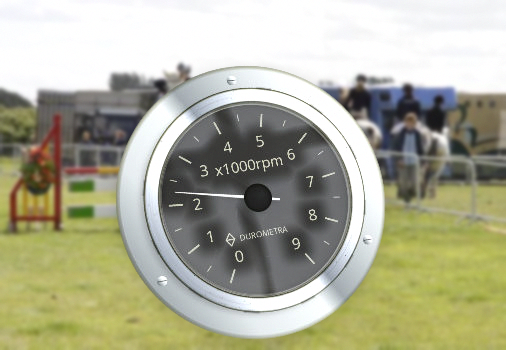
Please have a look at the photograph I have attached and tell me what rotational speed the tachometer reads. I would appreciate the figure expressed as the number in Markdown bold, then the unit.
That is **2250** rpm
